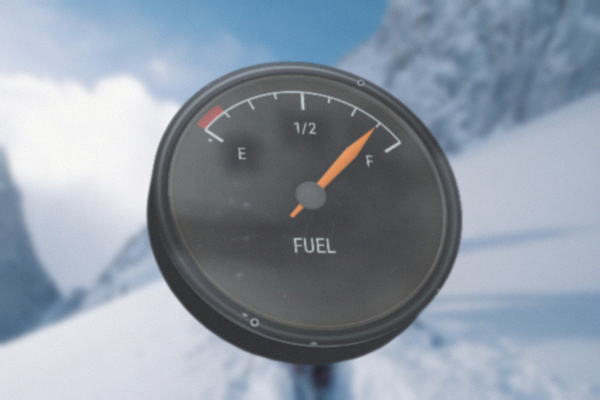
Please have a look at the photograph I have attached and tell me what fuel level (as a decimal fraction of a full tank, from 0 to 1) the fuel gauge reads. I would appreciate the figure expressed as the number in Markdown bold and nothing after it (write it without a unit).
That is **0.875**
